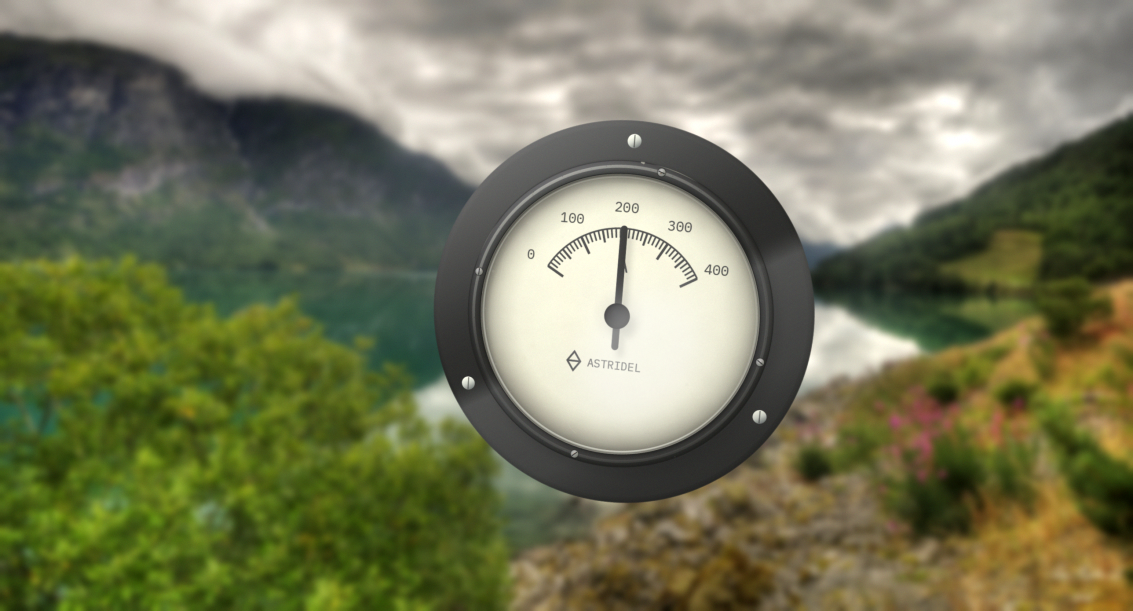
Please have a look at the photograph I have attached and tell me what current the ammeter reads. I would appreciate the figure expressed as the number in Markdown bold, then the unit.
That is **200** A
